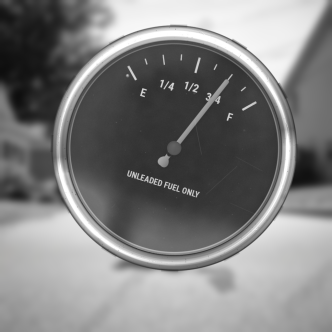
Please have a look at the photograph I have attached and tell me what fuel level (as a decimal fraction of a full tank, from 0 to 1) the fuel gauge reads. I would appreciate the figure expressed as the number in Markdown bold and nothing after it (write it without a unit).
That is **0.75**
